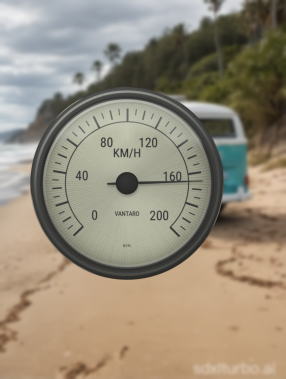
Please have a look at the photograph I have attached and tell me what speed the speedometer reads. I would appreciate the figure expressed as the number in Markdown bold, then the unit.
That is **165** km/h
